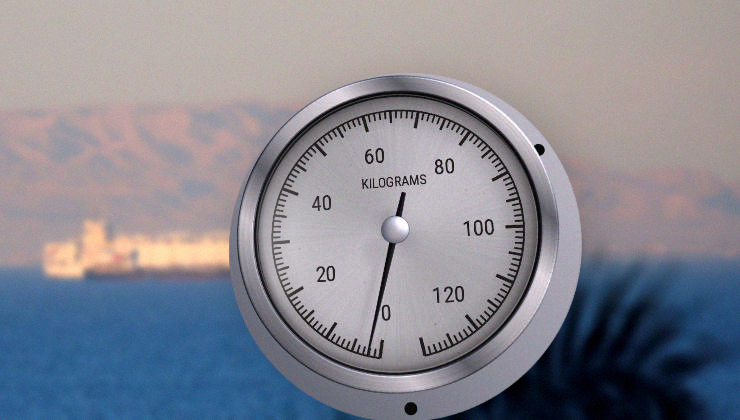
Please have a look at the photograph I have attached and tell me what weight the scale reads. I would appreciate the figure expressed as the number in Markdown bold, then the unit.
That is **2** kg
